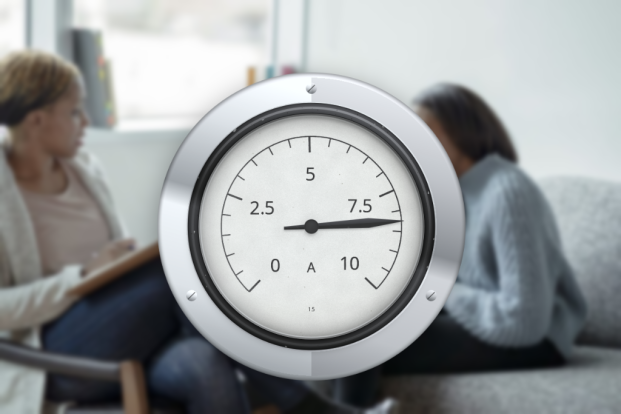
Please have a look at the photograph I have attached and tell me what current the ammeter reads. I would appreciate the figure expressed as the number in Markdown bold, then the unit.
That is **8.25** A
